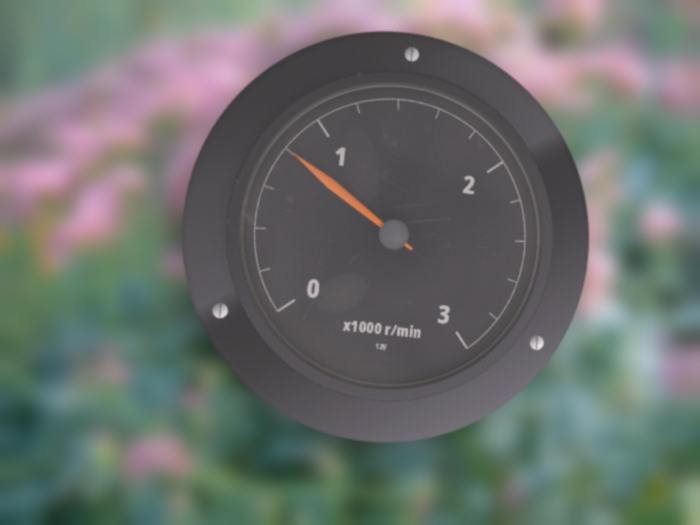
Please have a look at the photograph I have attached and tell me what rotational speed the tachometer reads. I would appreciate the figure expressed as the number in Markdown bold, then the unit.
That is **800** rpm
